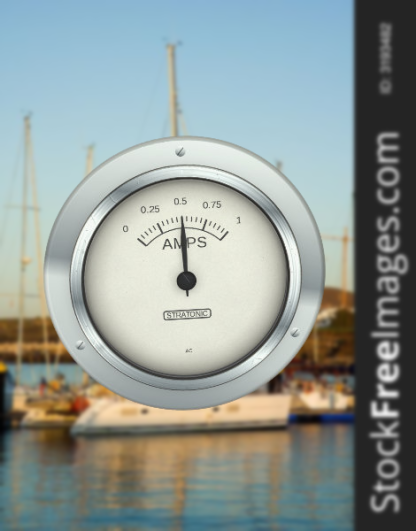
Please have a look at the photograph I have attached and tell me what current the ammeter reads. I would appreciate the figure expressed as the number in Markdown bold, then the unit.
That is **0.5** A
